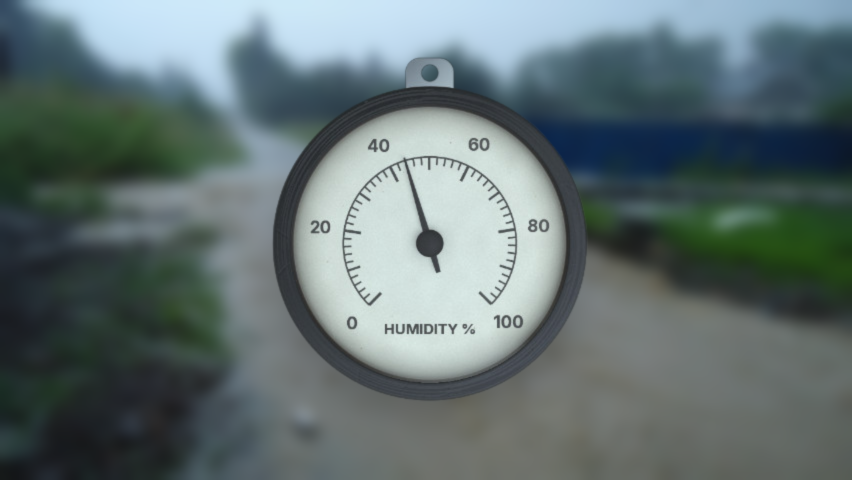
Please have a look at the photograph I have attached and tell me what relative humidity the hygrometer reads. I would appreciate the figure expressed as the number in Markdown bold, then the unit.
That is **44** %
